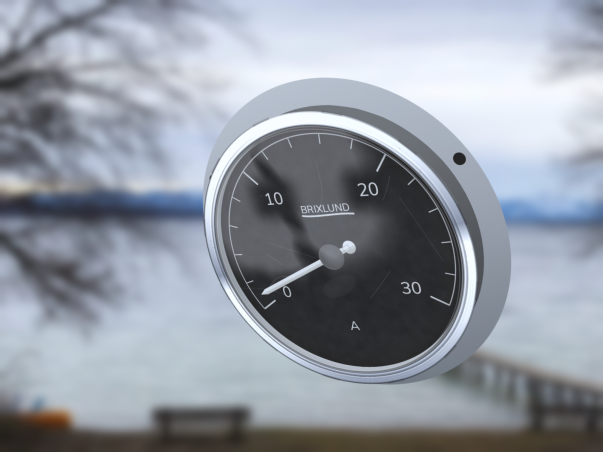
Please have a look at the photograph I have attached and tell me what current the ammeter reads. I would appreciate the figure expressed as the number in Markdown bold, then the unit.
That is **1** A
